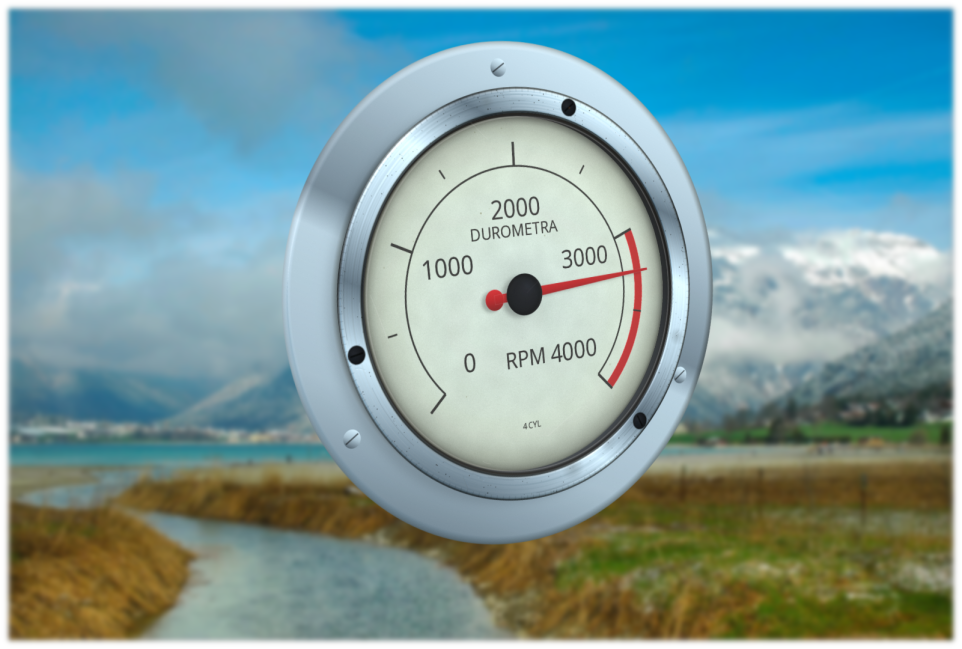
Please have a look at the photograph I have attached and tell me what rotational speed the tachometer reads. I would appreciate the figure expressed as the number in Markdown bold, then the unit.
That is **3250** rpm
